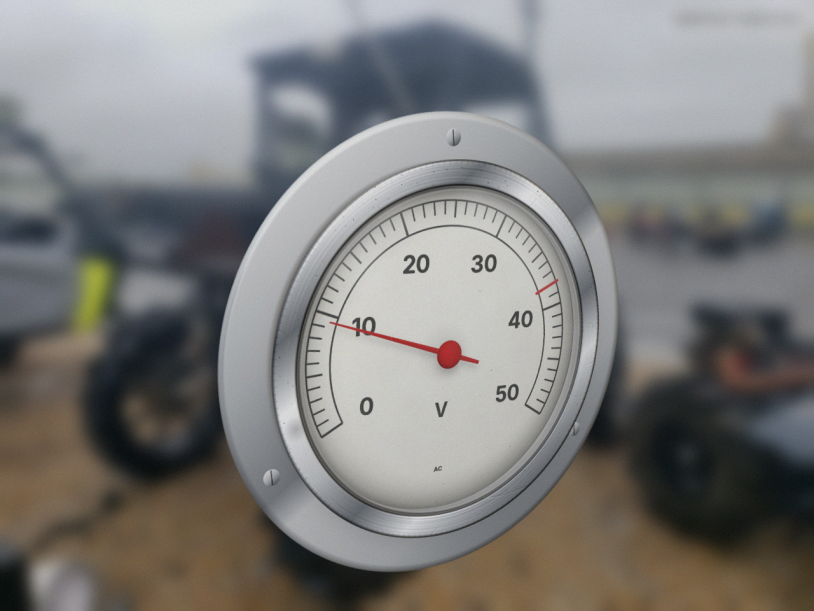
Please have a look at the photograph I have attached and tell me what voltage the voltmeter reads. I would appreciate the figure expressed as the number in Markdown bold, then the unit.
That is **9.5** V
